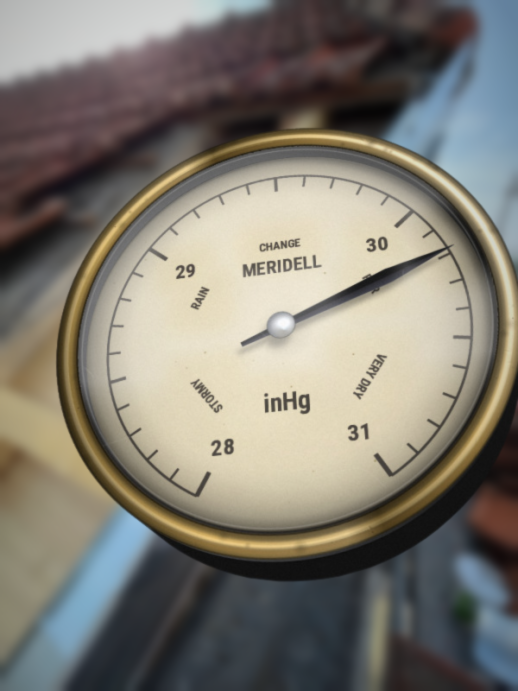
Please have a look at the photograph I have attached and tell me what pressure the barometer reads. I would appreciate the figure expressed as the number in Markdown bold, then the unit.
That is **30.2** inHg
